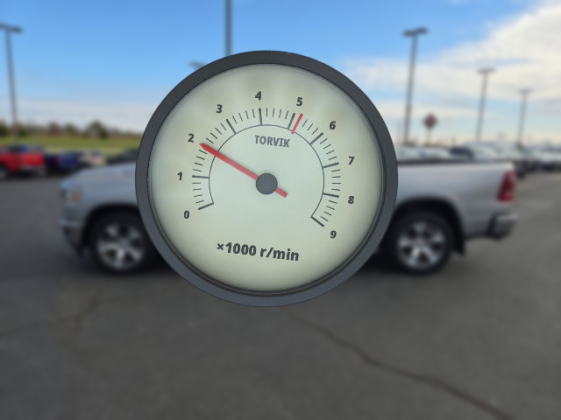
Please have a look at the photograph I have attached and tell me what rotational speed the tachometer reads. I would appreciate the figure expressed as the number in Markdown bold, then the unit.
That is **2000** rpm
